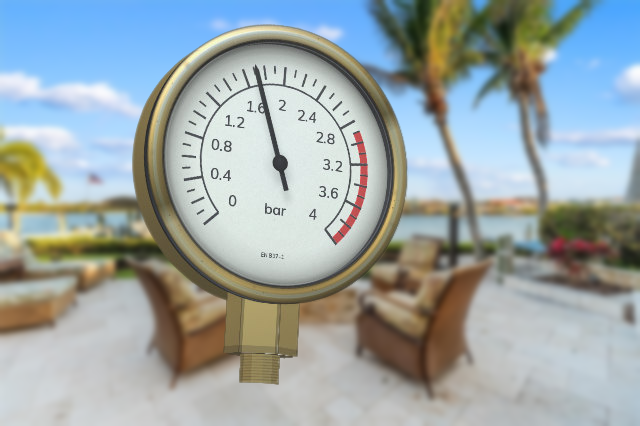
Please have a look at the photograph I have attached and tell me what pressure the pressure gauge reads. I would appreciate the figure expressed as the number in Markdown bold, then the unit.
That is **1.7** bar
